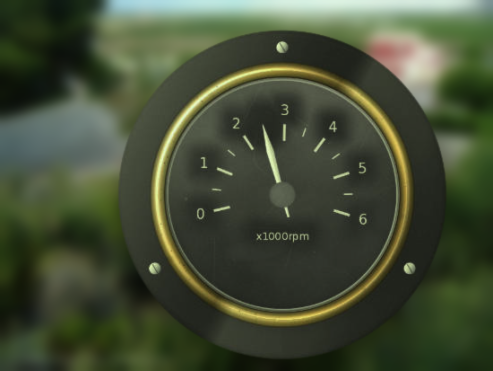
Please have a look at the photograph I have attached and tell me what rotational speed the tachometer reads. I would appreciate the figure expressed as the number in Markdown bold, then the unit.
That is **2500** rpm
